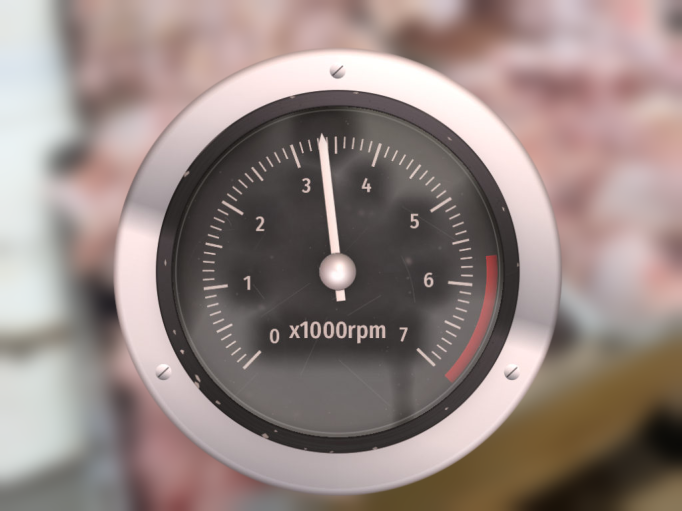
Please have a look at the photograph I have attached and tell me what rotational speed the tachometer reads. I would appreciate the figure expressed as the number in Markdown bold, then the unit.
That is **3350** rpm
